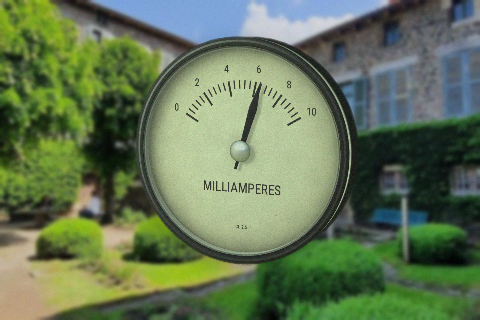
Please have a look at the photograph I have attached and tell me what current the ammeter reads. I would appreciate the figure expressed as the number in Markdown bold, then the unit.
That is **6.4** mA
